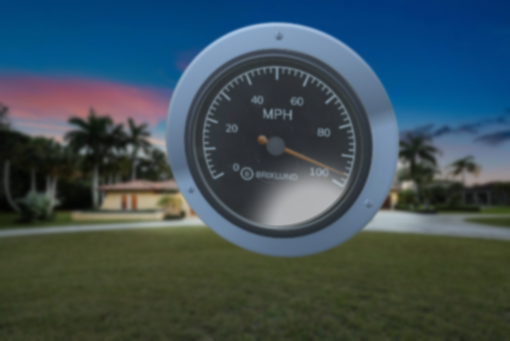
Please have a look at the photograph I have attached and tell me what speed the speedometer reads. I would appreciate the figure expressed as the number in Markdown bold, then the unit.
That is **96** mph
